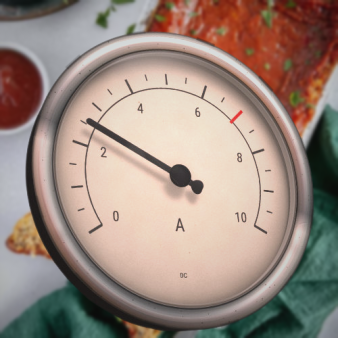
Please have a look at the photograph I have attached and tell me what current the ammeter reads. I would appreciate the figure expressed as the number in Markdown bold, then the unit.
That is **2.5** A
